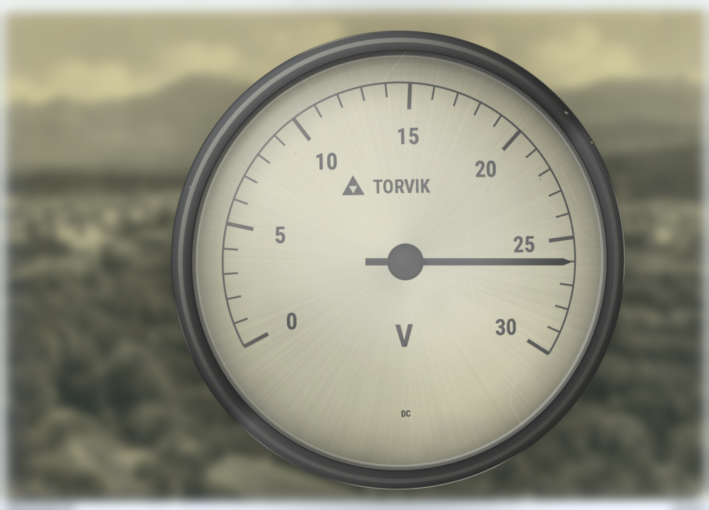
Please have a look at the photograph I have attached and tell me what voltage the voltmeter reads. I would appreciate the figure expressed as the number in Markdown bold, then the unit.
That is **26** V
